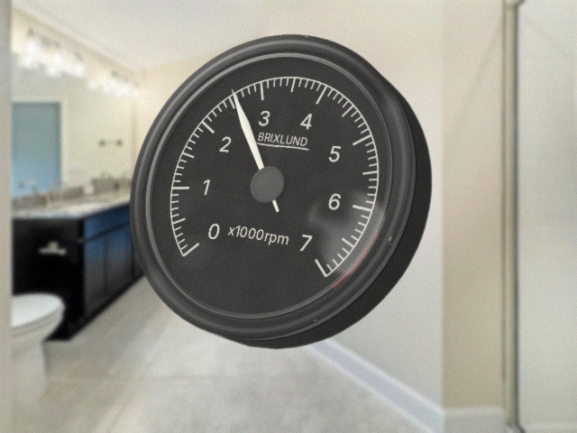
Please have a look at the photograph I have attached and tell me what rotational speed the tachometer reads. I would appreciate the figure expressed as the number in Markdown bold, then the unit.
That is **2600** rpm
